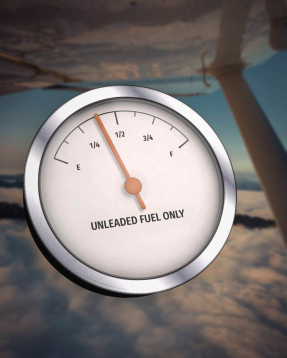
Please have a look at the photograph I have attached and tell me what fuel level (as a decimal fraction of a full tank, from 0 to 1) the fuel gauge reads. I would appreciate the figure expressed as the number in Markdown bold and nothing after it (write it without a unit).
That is **0.375**
